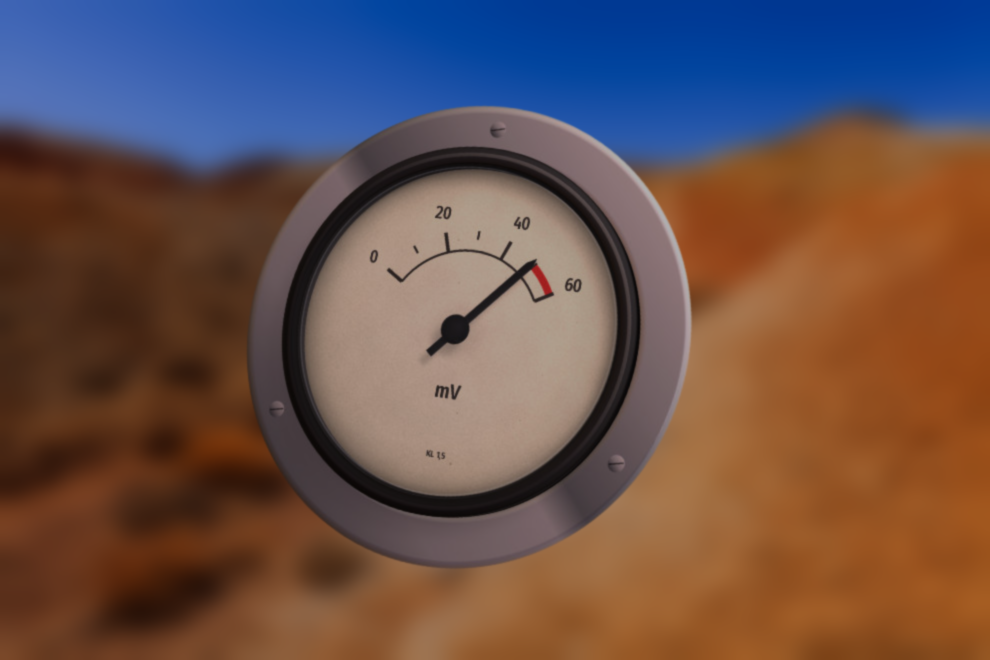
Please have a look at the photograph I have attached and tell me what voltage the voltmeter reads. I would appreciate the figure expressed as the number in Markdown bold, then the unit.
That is **50** mV
